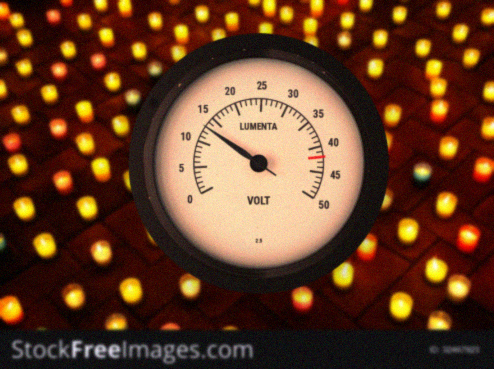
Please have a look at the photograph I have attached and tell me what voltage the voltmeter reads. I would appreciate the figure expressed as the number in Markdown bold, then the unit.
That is **13** V
